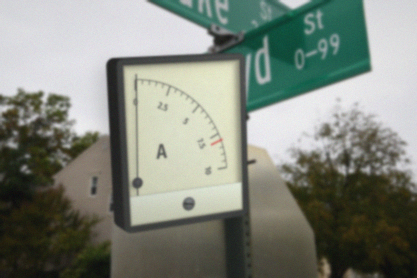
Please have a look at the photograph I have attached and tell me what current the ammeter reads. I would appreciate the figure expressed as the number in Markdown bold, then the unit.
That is **0** A
